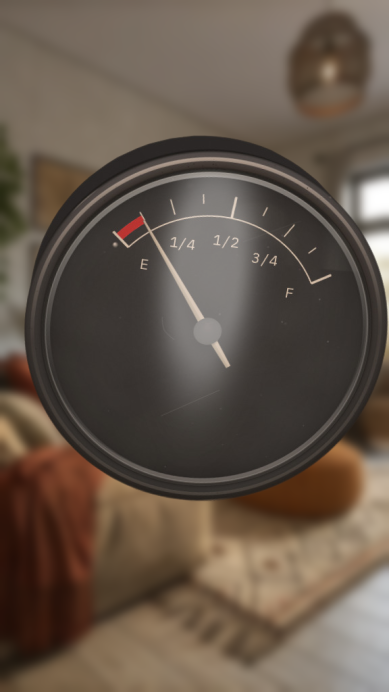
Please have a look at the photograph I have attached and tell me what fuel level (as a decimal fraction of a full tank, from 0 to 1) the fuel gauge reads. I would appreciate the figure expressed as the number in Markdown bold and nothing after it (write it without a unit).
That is **0.125**
